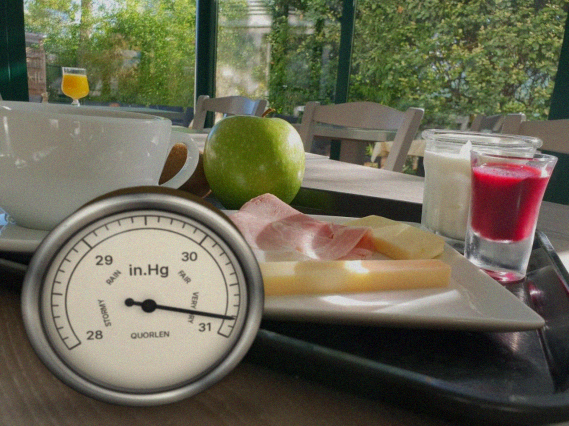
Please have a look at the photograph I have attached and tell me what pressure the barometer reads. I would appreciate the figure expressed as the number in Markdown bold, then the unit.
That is **30.8** inHg
